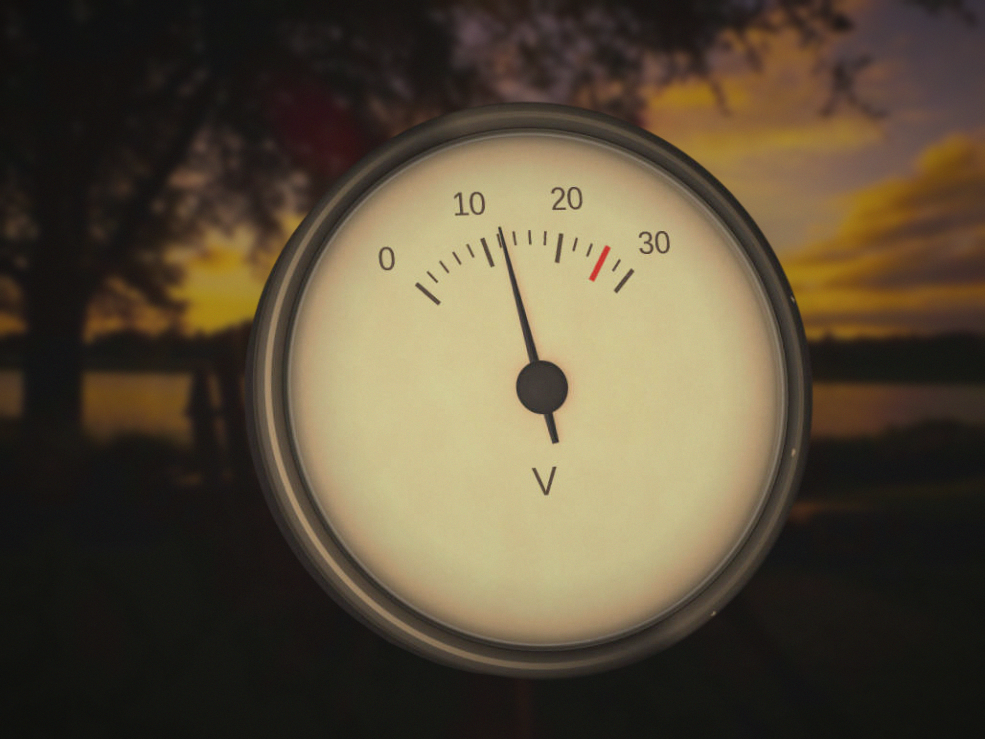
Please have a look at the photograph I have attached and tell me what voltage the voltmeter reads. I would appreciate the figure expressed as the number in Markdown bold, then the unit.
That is **12** V
